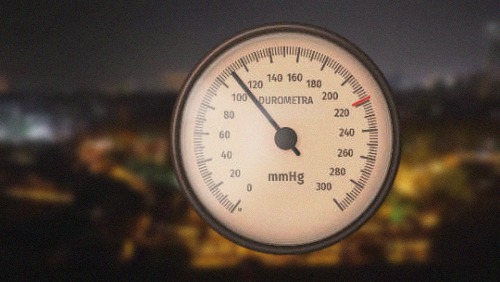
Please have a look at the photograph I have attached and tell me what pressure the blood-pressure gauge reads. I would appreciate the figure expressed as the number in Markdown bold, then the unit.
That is **110** mmHg
